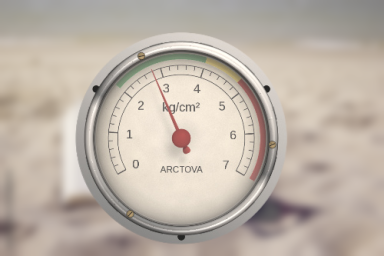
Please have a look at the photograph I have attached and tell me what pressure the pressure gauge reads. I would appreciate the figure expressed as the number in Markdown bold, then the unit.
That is **2.8** kg/cm²
